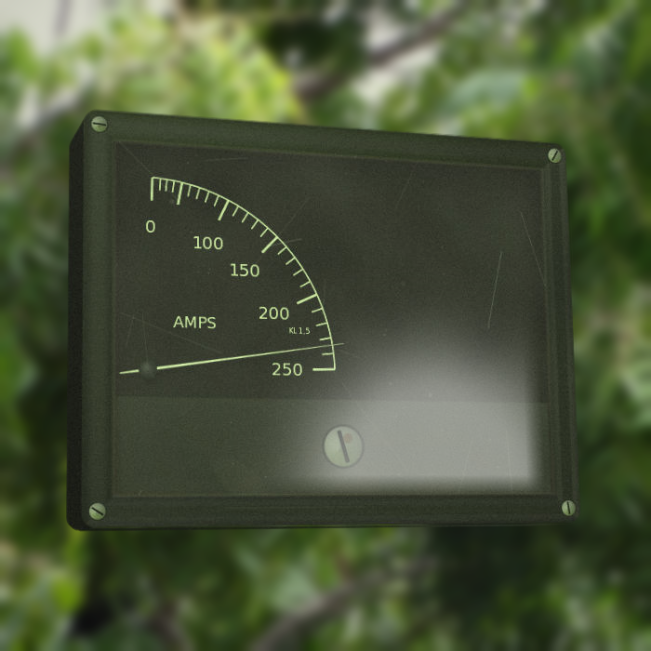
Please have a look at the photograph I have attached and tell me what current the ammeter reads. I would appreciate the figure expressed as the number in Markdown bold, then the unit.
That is **235** A
